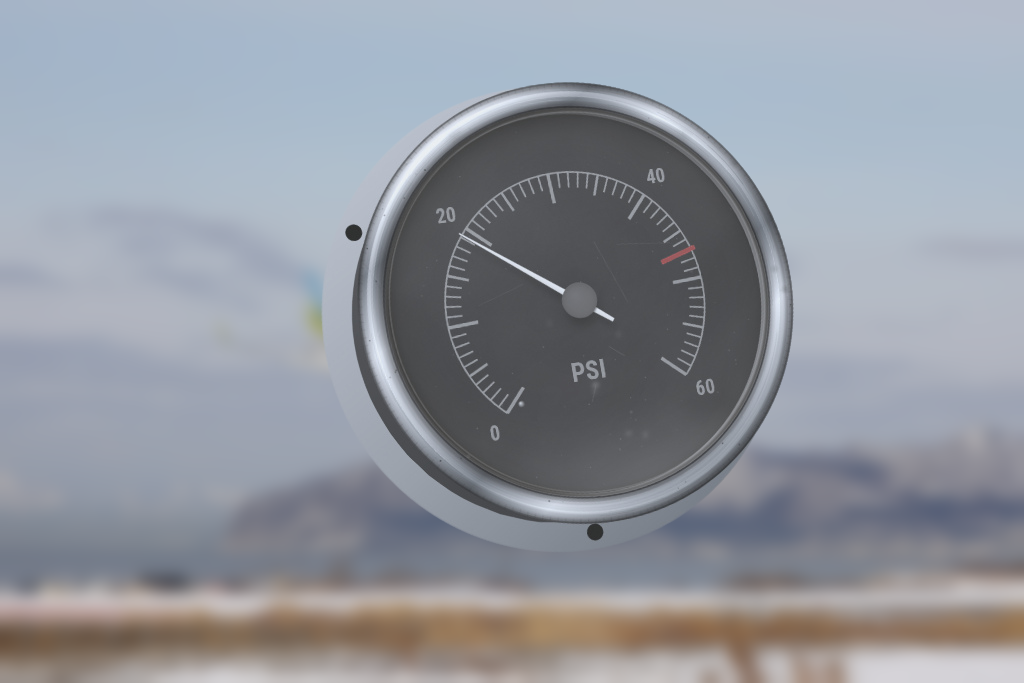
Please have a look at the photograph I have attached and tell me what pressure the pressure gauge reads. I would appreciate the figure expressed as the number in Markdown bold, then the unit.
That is **19** psi
